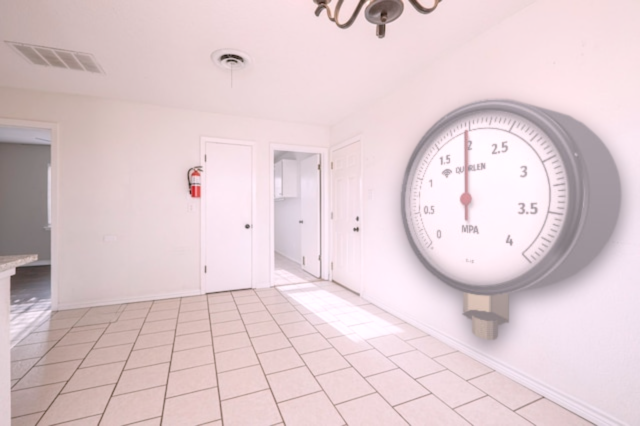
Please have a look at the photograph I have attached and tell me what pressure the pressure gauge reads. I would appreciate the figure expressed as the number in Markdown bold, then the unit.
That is **2** MPa
